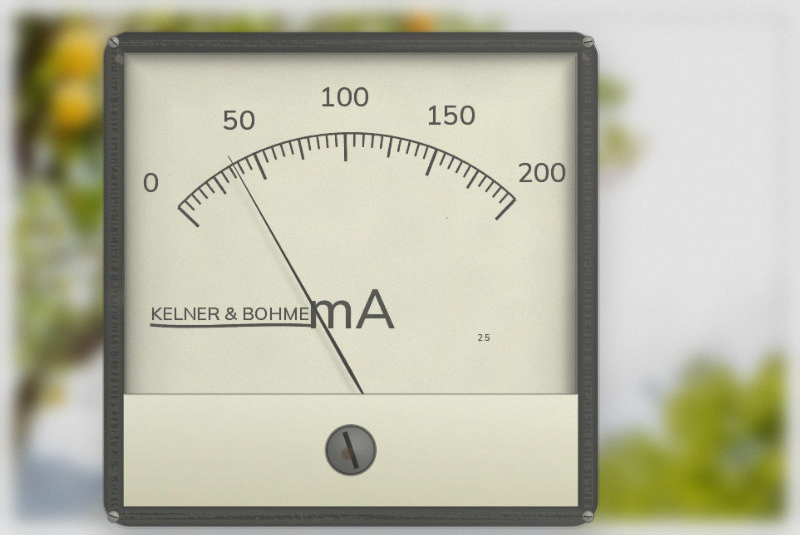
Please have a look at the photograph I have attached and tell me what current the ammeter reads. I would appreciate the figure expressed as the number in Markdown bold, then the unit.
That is **37.5** mA
